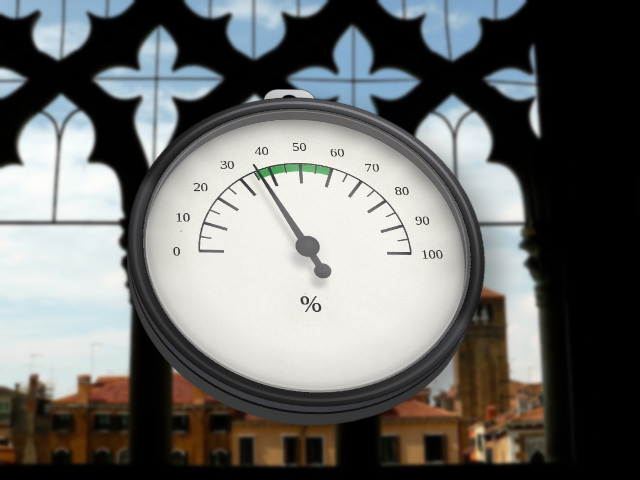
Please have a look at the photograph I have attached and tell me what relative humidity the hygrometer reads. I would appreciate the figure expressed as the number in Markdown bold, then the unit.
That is **35** %
